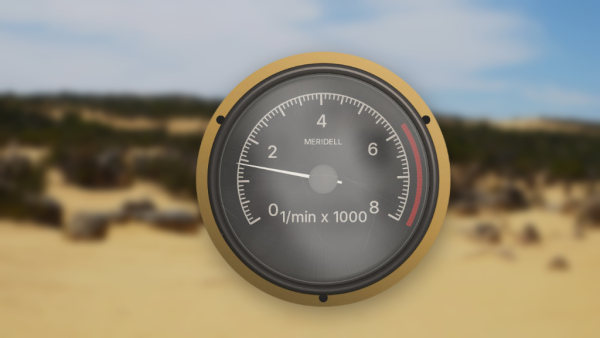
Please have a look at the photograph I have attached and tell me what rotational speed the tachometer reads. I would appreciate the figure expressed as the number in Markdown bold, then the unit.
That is **1400** rpm
